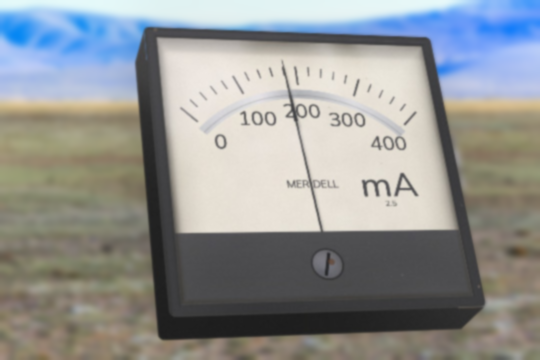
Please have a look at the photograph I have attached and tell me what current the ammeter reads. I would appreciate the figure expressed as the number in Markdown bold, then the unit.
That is **180** mA
